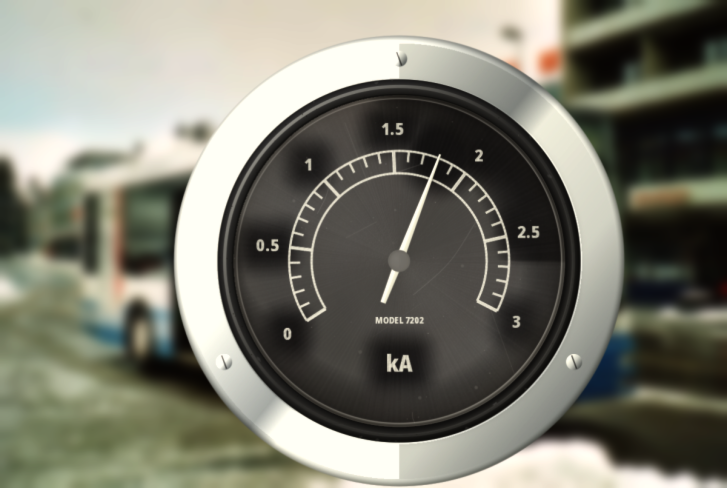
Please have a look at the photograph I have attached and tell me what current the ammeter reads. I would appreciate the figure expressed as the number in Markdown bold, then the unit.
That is **1.8** kA
